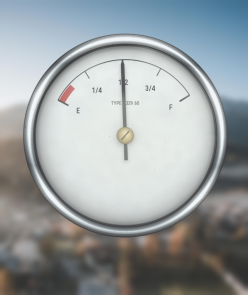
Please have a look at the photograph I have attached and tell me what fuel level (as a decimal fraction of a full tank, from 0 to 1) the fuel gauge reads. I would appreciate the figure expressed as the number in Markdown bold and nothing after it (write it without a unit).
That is **0.5**
